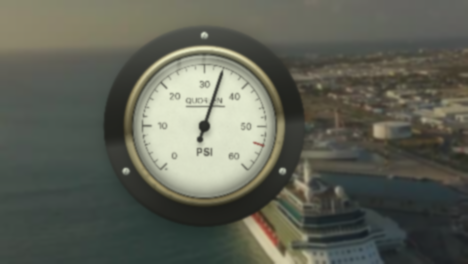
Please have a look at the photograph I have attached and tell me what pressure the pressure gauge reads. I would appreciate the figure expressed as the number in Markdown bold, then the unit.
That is **34** psi
